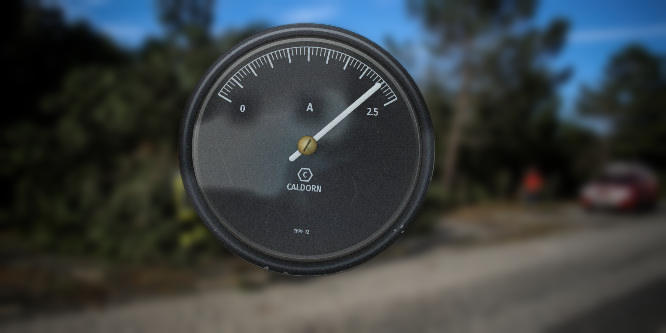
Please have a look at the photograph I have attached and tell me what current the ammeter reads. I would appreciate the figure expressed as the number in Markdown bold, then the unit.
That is **2.25** A
